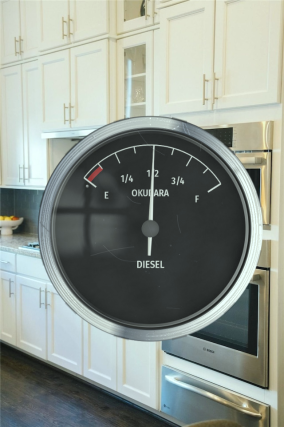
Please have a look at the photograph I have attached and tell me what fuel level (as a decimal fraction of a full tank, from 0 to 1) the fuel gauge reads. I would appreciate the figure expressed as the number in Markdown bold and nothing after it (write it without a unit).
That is **0.5**
